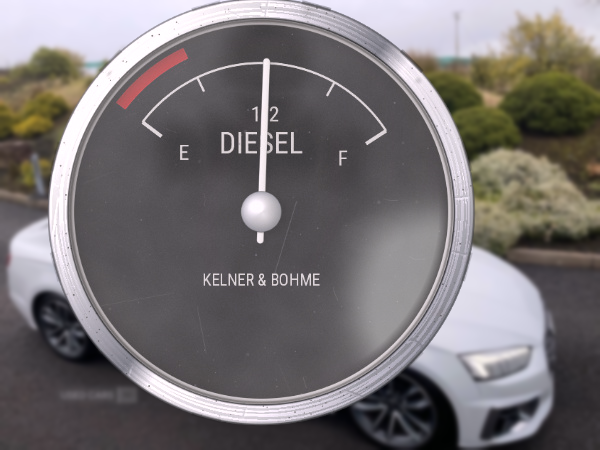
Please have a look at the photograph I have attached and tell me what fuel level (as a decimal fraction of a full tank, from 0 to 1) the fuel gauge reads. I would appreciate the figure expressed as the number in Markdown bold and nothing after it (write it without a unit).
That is **0.5**
